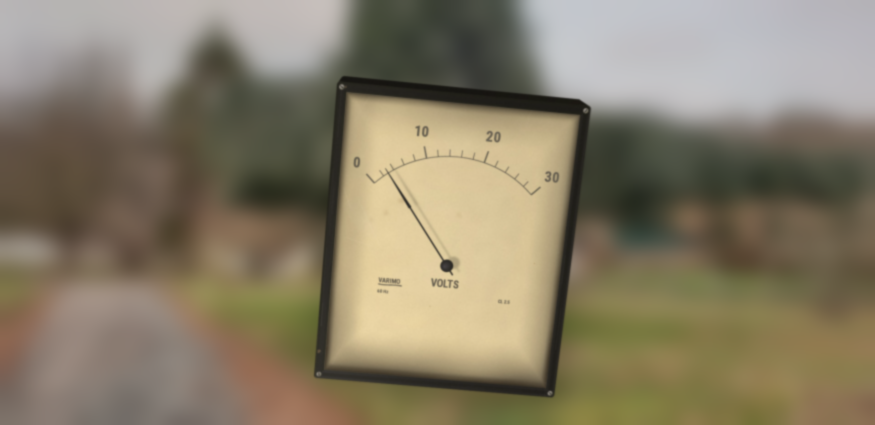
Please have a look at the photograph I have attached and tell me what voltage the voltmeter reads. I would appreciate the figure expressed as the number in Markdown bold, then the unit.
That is **3** V
